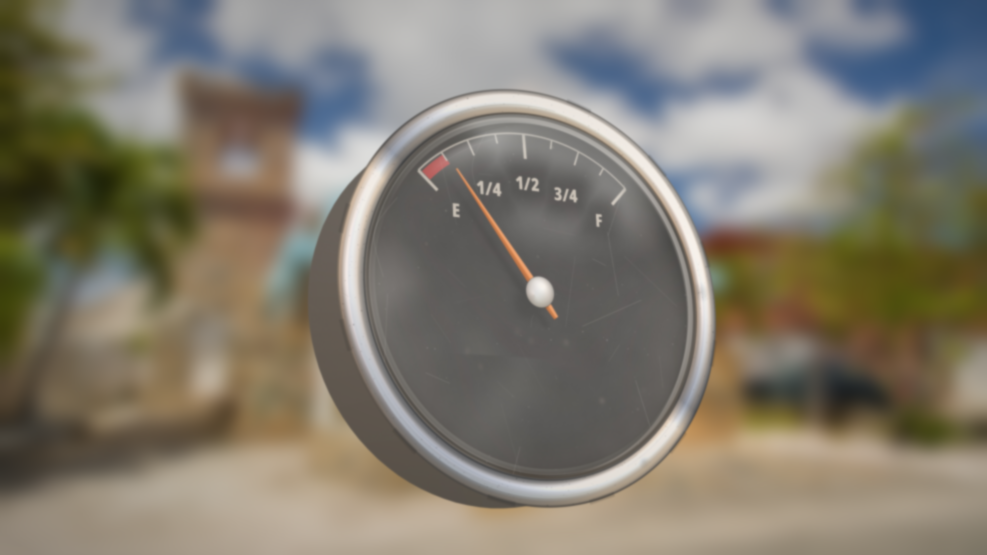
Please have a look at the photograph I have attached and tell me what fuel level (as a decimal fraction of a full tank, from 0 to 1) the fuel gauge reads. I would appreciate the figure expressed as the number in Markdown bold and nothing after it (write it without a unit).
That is **0.125**
